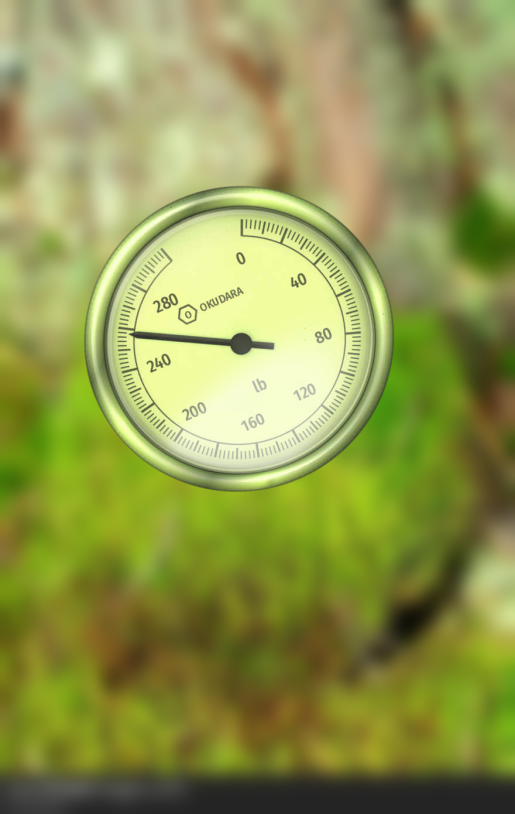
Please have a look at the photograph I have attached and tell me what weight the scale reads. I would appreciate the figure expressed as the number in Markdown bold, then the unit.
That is **258** lb
